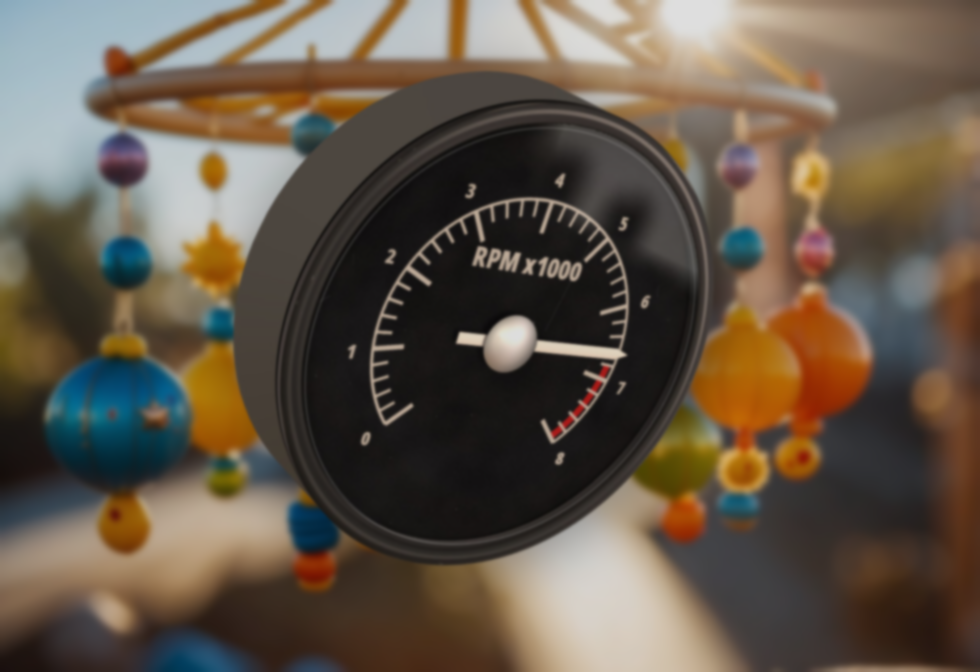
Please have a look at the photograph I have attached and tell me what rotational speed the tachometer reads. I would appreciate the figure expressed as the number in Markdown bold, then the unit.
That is **6600** rpm
